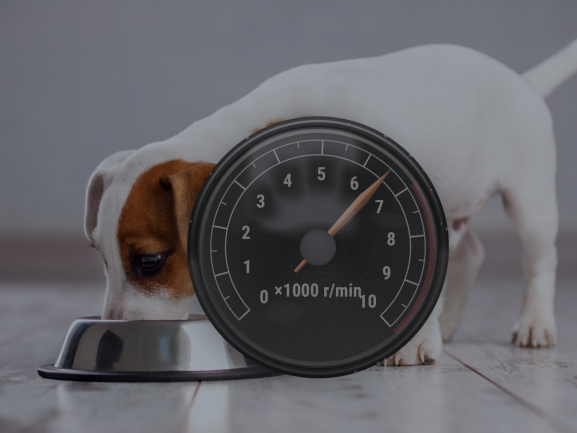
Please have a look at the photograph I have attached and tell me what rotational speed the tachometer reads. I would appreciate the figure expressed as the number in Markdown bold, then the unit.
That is **6500** rpm
